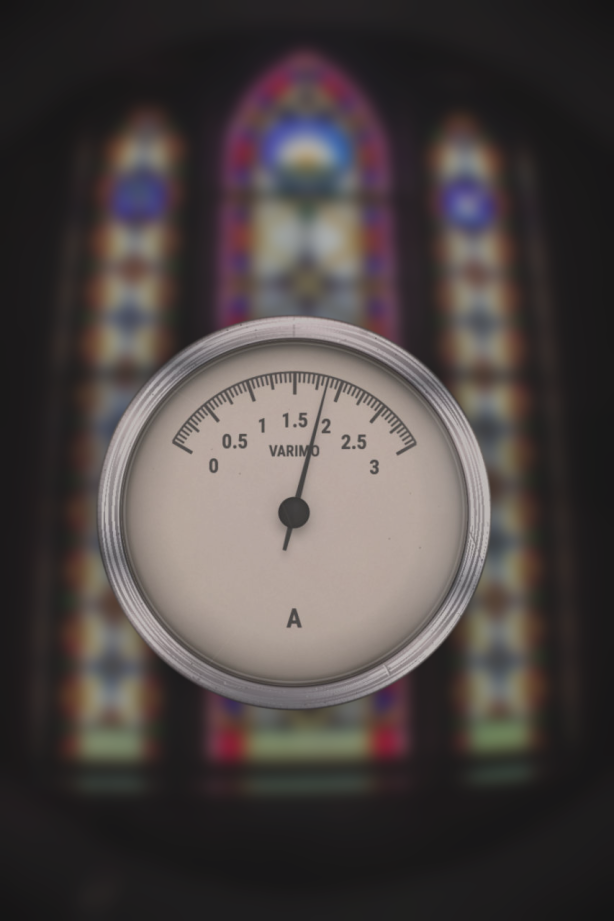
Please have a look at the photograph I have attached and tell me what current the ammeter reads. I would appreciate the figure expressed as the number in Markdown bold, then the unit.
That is **1.85** A
